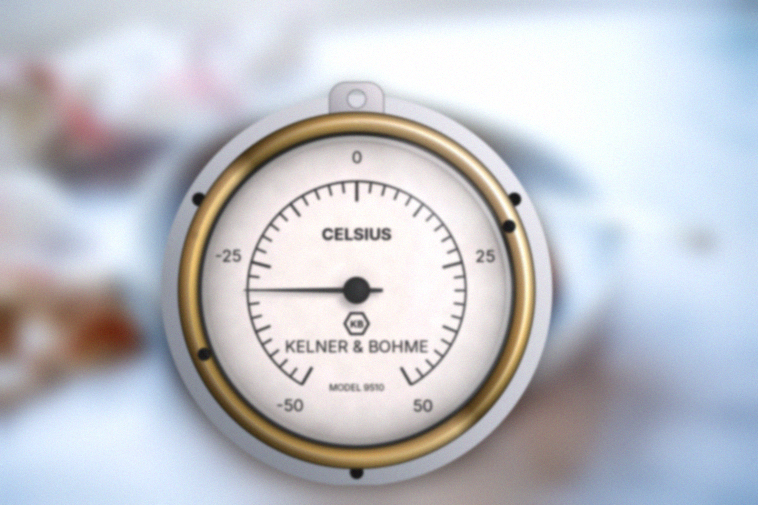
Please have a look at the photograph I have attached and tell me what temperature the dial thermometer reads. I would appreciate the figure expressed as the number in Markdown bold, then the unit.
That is **-30** °C
